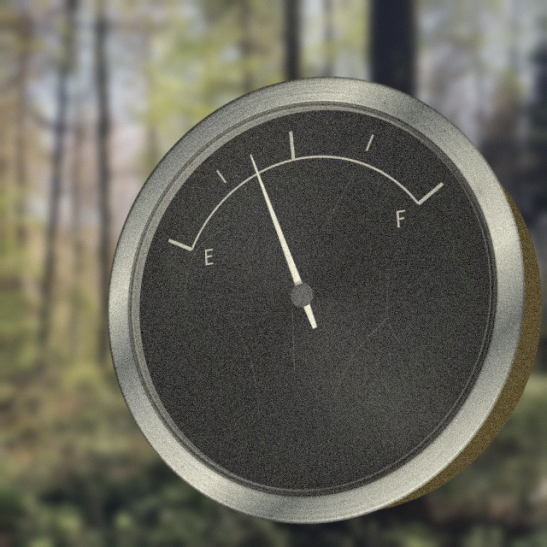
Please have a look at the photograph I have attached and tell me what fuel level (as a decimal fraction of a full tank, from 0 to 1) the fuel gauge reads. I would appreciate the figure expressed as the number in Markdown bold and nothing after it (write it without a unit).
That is **0.375**
